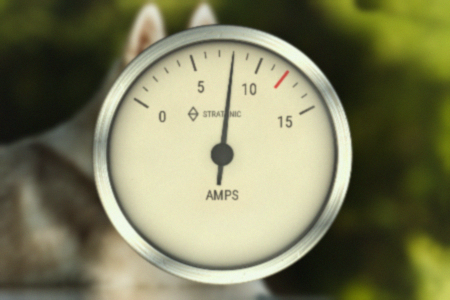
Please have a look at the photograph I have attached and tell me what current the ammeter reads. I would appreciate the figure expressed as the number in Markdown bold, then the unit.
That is **8** A
